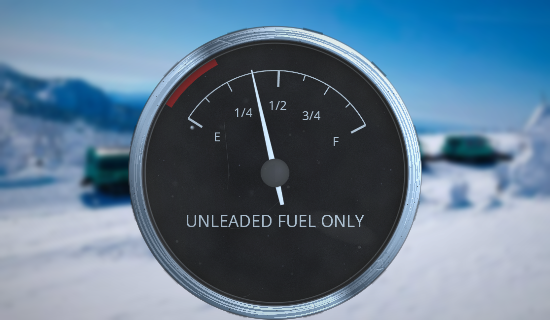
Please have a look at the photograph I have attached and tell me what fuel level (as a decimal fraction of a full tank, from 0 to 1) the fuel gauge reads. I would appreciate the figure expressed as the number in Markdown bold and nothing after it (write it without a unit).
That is **0.375**
